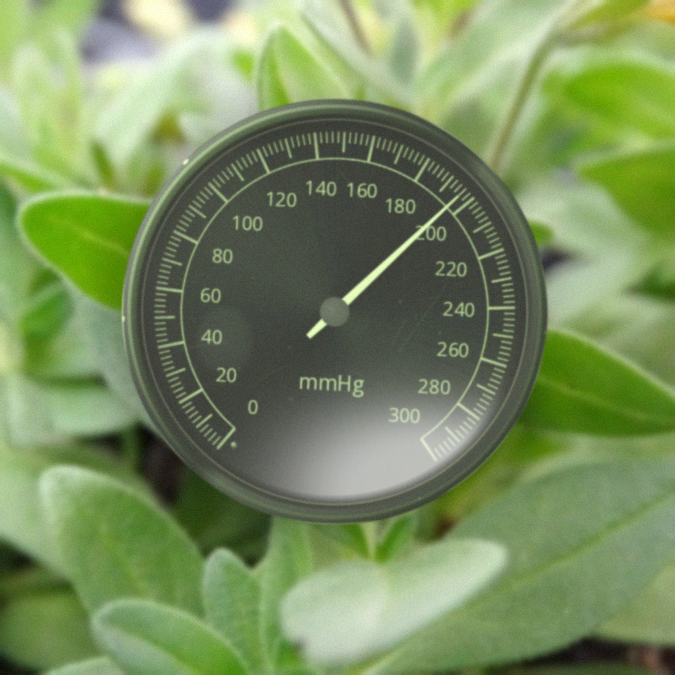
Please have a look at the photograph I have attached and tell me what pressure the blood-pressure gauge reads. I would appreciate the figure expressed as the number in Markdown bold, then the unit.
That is **196** mmHg
